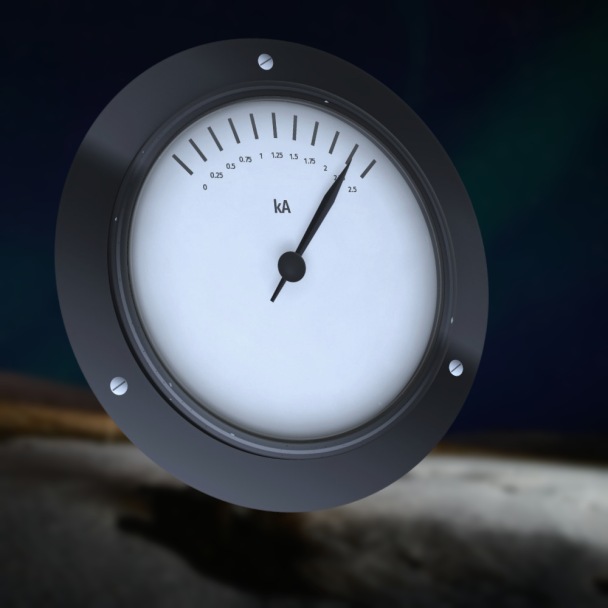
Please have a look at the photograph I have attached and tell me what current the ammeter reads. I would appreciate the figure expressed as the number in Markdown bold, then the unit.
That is **2.25** kA
